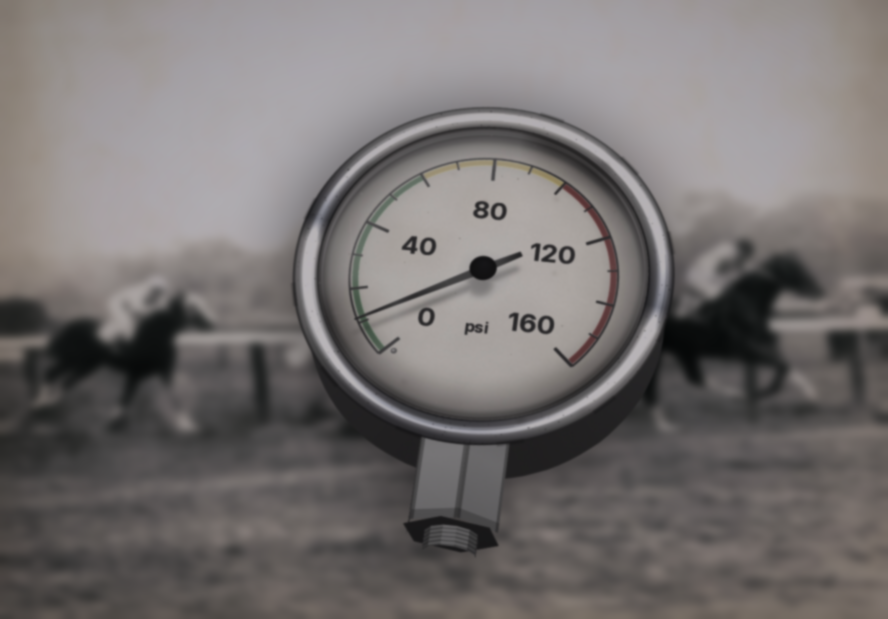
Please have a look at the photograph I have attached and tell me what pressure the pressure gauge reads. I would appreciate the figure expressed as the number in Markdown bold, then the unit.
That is **10** psi
